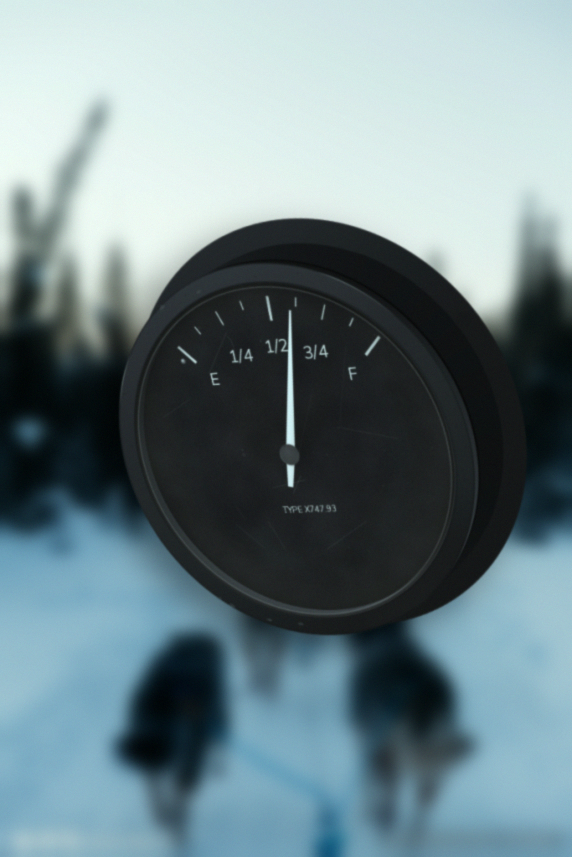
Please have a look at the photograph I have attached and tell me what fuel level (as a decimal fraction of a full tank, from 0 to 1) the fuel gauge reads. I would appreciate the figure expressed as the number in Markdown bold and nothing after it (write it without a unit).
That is **0.625**
